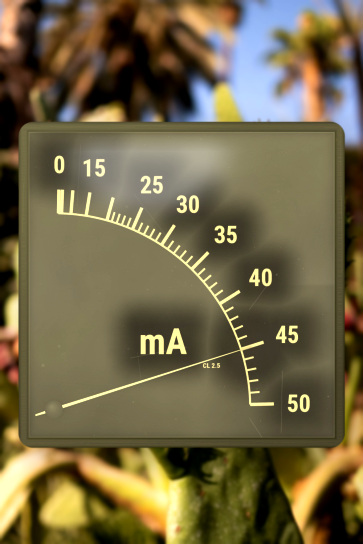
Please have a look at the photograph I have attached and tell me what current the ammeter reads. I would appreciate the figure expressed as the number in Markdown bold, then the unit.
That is **45** mA
